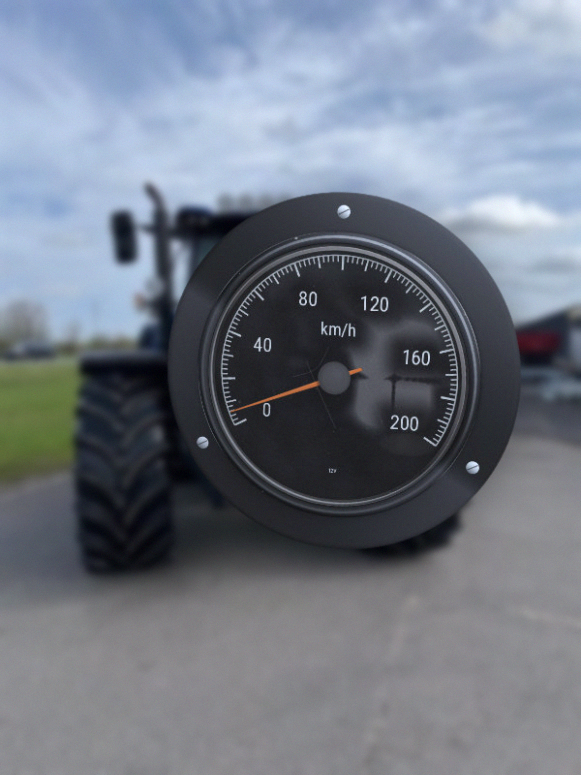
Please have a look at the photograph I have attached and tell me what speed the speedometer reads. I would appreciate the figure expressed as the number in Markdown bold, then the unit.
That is **6** km/h
